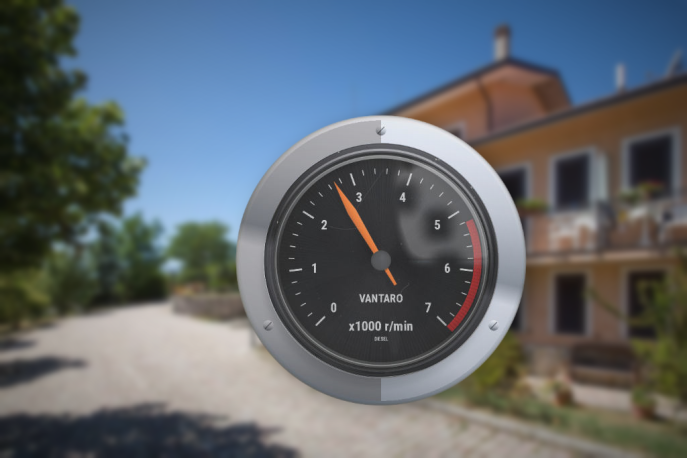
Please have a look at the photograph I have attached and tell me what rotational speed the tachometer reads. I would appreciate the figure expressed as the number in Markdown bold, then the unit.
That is **2700** rpm
